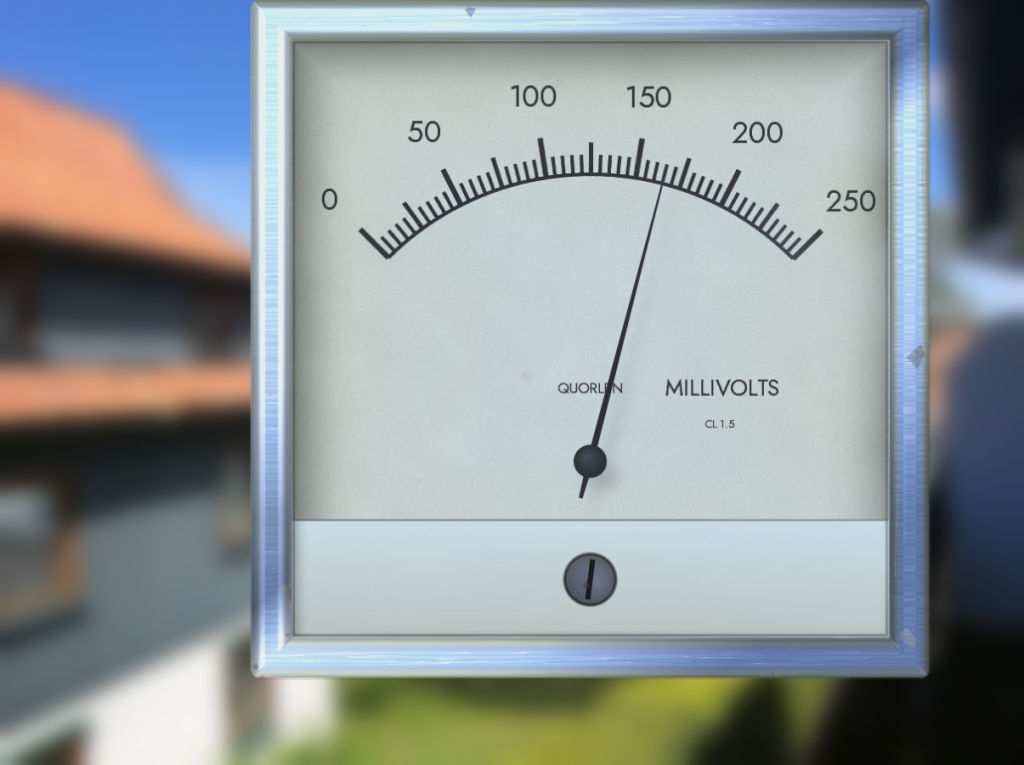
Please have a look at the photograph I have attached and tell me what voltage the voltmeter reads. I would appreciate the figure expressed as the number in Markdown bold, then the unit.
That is **165** mV
